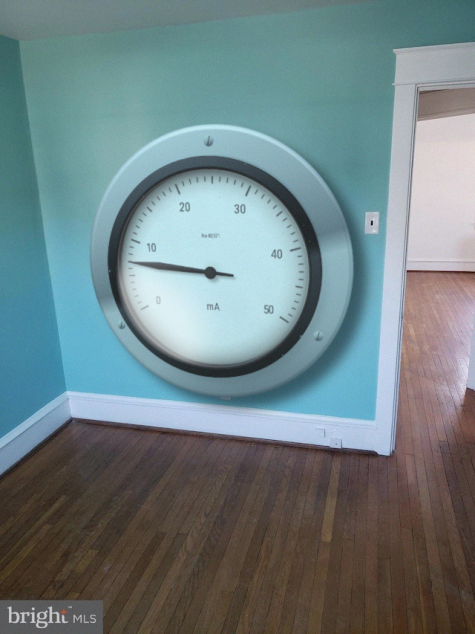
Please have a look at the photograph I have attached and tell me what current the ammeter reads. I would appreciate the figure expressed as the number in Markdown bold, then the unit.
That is **7** mA
